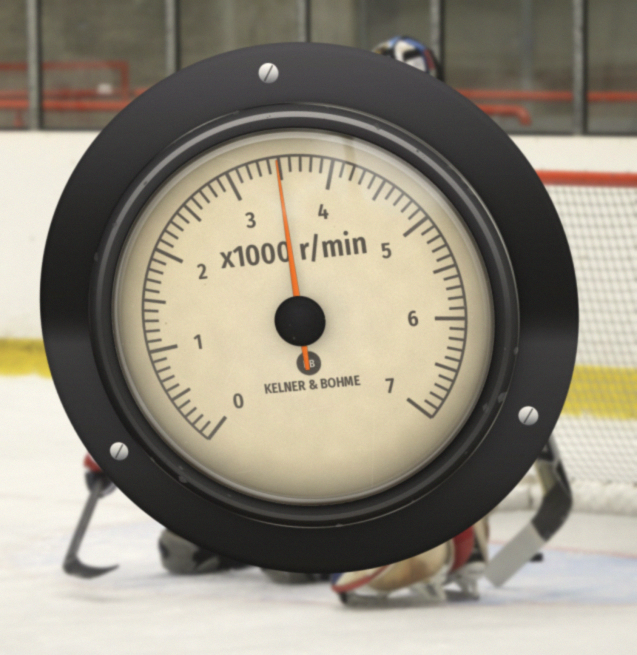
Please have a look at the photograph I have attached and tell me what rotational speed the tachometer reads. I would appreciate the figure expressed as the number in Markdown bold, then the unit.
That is **3500** rpm
